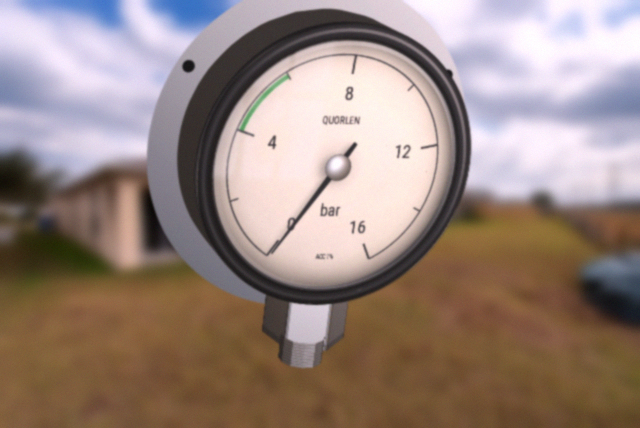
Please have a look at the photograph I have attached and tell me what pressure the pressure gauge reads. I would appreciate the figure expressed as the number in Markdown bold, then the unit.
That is **0** bar
